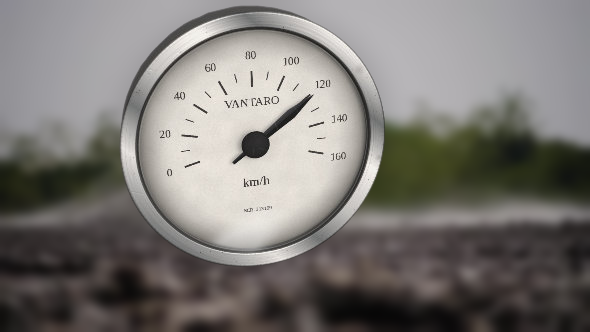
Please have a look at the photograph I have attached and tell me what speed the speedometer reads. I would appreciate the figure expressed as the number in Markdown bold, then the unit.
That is **120** km/h
